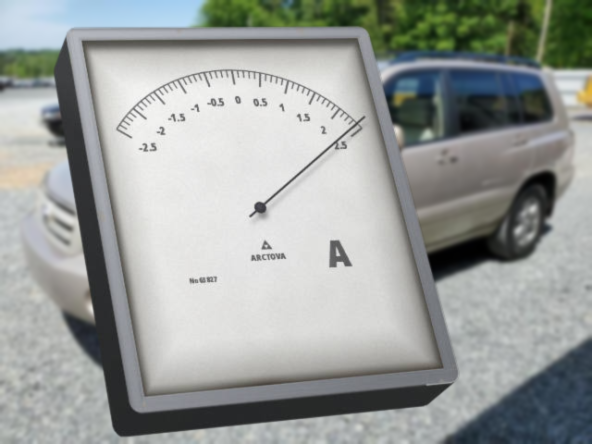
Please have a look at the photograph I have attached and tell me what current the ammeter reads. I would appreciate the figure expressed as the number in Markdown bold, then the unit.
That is **2.4** A
